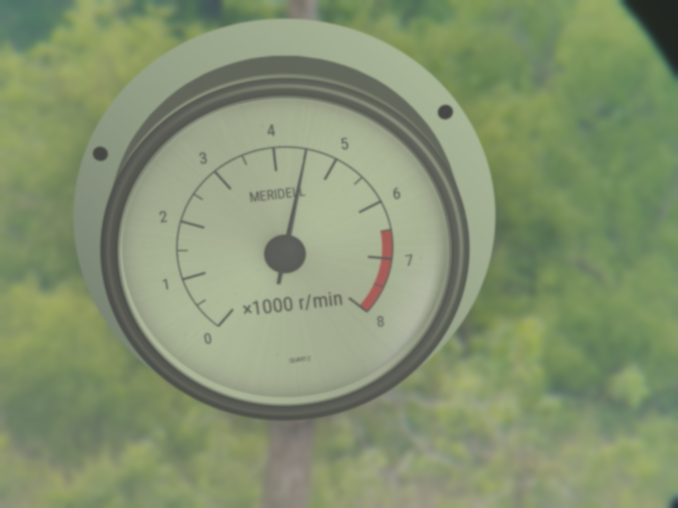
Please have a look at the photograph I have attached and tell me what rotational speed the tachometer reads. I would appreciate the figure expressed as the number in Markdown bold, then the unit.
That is **4500** rpm
